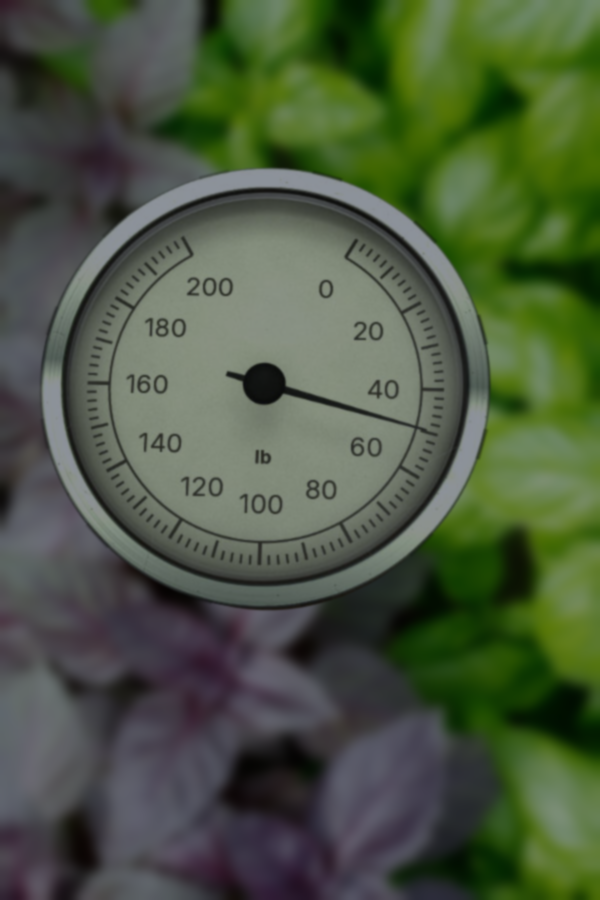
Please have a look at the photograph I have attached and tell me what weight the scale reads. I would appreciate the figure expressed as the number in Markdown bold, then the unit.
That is **50** lb
